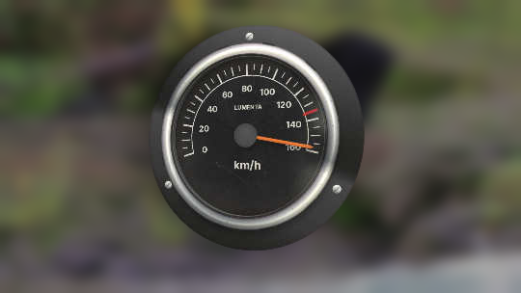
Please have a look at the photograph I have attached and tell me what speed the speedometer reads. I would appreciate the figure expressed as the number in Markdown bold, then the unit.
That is **157.5** km/h
